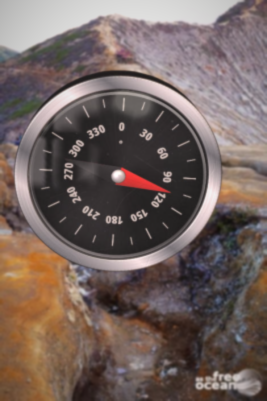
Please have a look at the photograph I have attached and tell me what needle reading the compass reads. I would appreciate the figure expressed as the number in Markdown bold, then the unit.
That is **105** °
